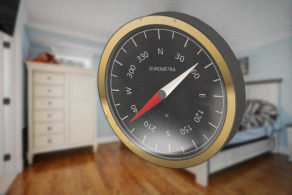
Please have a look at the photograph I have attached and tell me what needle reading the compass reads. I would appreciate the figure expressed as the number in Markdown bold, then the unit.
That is **232.5** °
